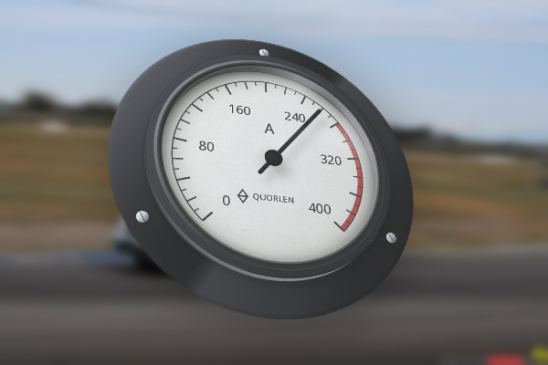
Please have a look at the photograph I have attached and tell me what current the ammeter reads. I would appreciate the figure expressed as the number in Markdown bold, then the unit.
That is **260** A
